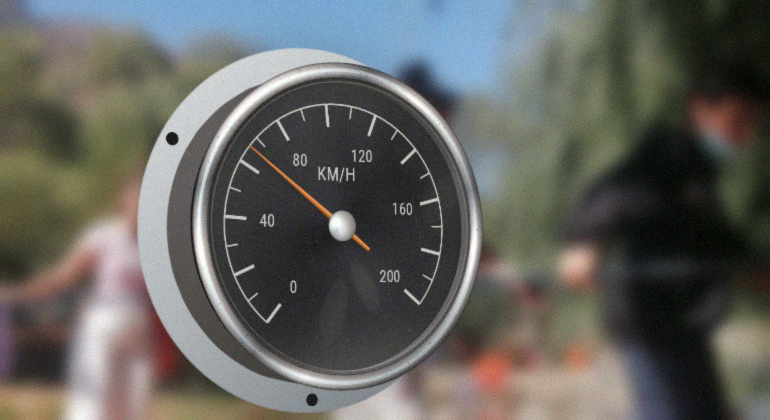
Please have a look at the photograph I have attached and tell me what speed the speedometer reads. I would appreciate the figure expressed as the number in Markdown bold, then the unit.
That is **65** km/h
